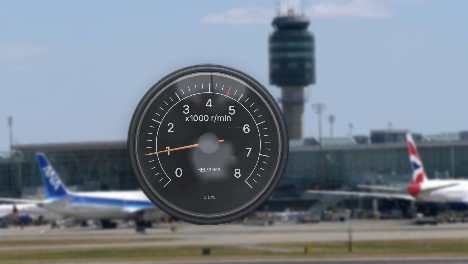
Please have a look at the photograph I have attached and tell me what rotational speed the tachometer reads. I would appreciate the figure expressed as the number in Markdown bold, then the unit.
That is **1000** rpm
